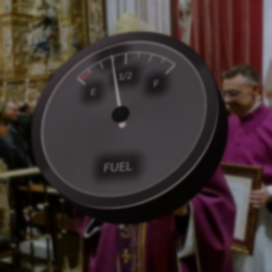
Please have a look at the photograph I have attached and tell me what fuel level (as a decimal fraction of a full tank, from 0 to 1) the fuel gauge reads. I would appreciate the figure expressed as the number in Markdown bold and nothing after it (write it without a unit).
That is **0.375**
